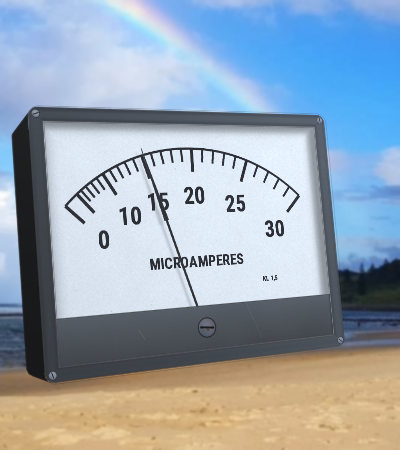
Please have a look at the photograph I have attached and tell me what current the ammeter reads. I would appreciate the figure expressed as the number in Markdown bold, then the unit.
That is **15** µA
